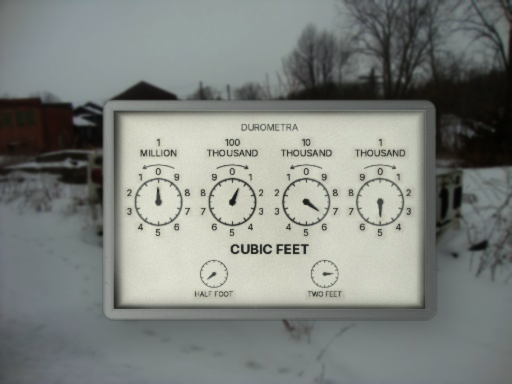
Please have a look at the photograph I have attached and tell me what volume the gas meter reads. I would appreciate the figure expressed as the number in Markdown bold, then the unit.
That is **6500** ft³
